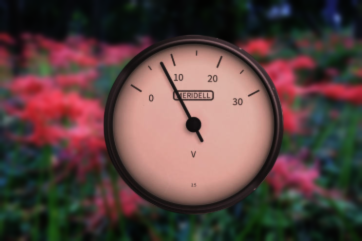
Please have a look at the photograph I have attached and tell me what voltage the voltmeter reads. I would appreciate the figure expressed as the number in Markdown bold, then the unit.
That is **7.5** V
